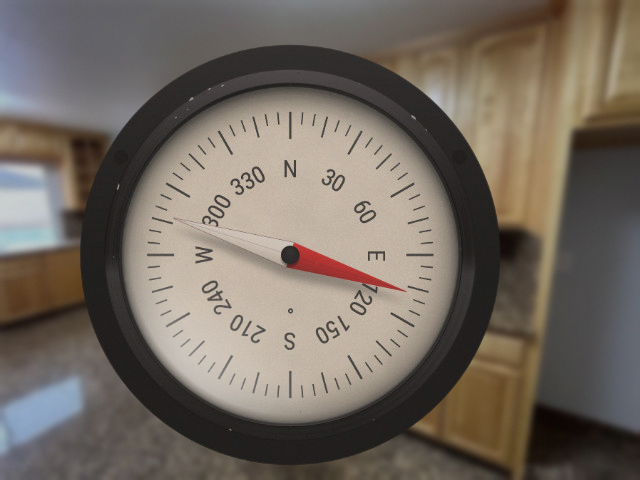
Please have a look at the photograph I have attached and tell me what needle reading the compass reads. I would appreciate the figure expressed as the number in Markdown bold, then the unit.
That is **107.5** °
